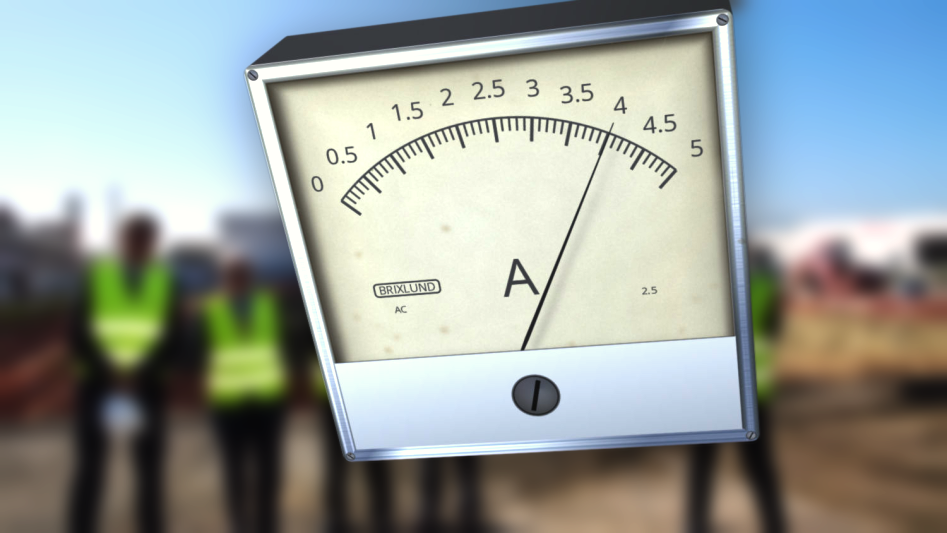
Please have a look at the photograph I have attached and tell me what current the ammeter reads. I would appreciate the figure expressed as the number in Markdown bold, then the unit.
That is **4** A
